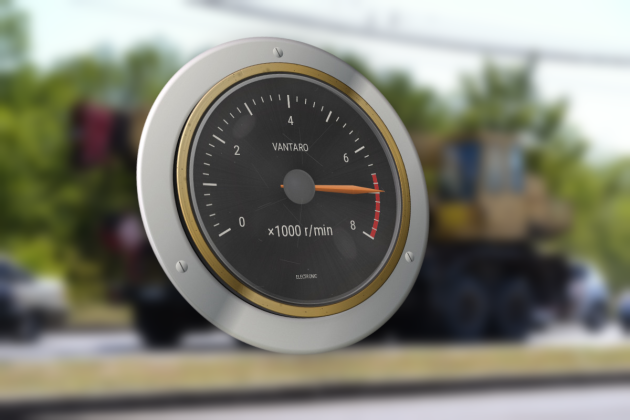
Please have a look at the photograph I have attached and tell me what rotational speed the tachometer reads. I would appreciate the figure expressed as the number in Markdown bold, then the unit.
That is **7000** rpm
